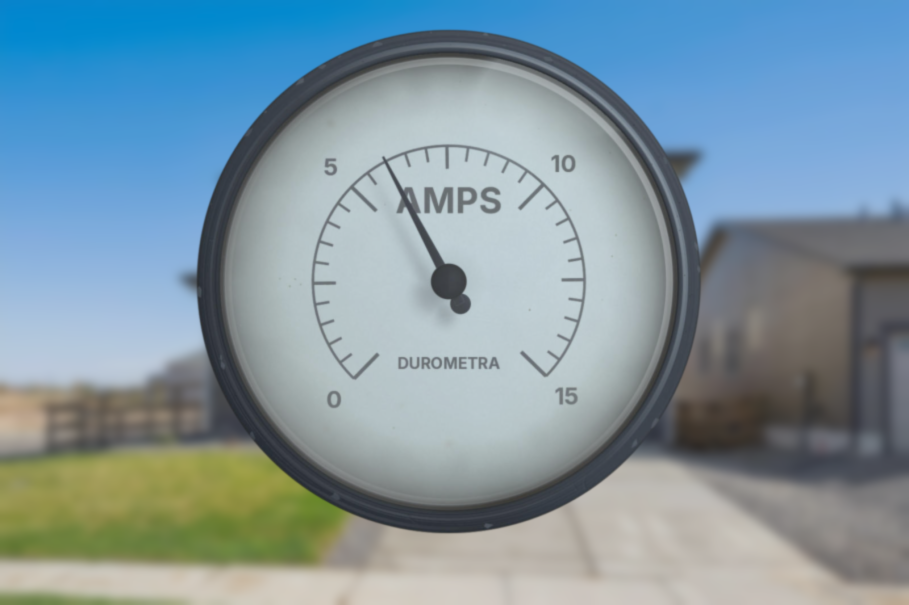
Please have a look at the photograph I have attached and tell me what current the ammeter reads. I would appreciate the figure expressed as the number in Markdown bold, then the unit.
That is **6** A
